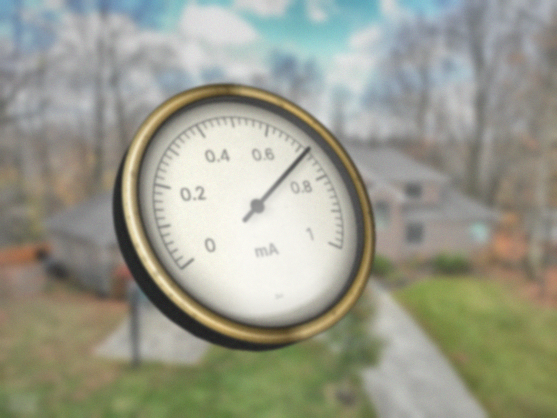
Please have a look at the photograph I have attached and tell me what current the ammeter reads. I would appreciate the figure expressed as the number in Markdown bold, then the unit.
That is **0.72** mA
